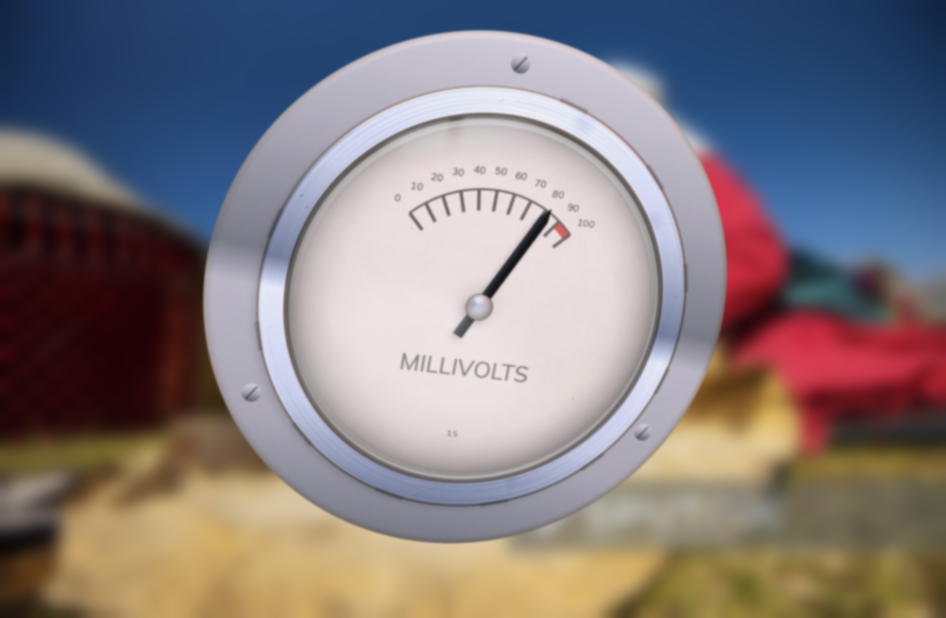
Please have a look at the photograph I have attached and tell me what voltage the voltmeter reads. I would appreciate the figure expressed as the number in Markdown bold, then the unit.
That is **80** mV
